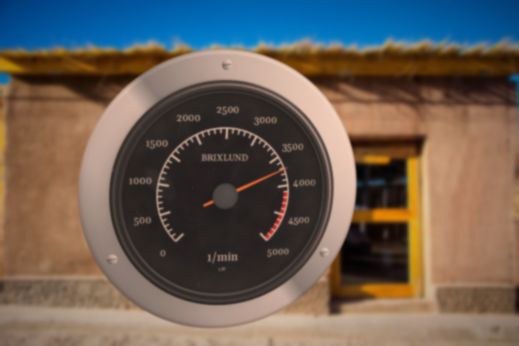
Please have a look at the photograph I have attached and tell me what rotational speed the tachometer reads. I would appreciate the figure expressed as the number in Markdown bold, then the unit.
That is **3700** rpm
